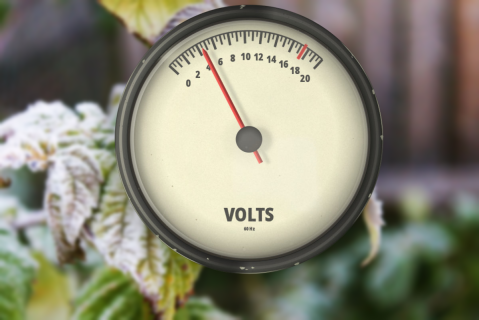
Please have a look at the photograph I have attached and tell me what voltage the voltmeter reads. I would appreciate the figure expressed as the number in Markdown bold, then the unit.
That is **4.5** V
